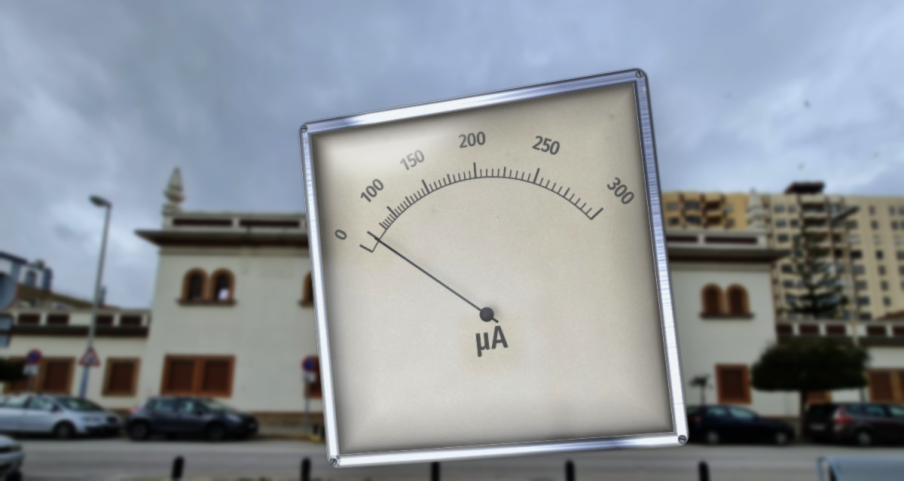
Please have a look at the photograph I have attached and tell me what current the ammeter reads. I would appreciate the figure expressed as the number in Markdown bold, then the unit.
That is **50** µA
